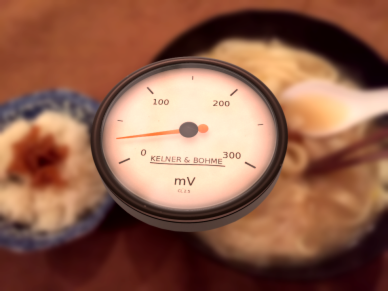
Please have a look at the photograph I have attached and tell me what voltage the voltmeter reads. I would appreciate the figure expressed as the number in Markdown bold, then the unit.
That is **25** mV
